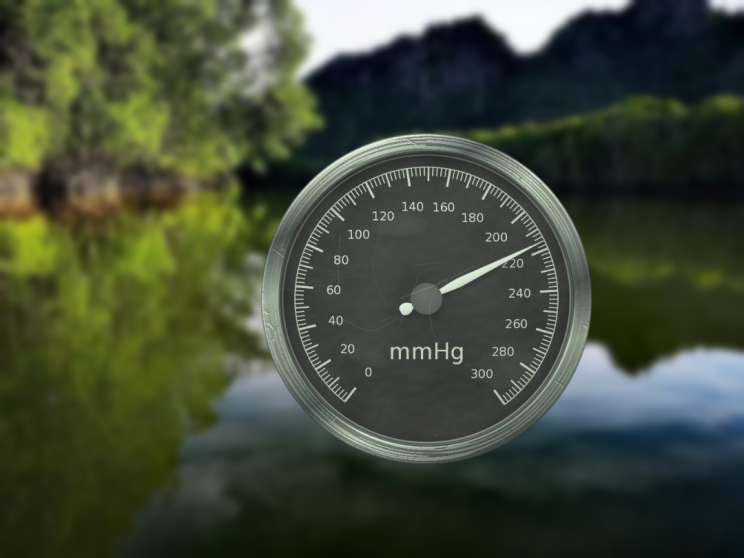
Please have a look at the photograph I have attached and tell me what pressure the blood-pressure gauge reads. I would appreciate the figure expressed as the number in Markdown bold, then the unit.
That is **216** mmHg
